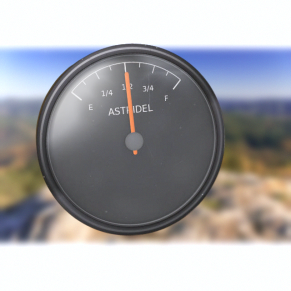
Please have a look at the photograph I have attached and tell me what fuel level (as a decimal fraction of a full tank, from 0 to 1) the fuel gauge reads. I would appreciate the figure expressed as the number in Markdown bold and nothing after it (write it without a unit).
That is **0.5**
